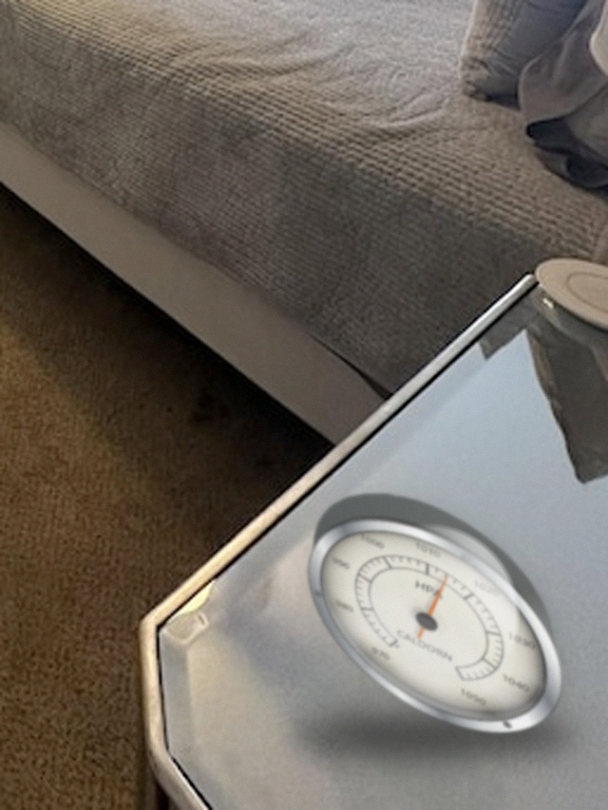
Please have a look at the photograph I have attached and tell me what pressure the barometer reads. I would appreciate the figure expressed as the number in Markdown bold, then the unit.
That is **1014** hPa
